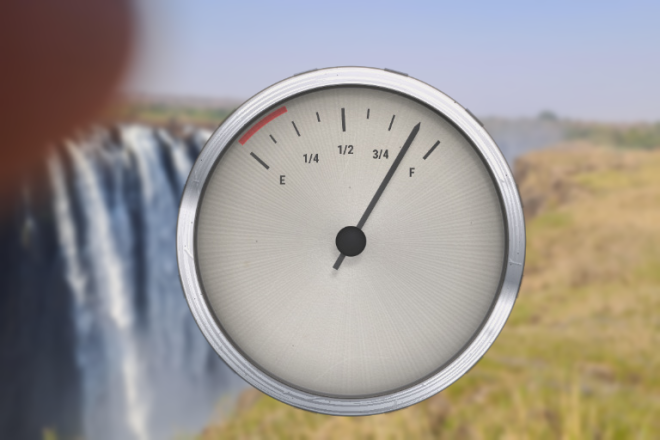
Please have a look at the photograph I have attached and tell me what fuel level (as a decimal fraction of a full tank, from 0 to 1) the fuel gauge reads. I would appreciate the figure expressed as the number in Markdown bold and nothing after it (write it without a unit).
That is **0.875**
